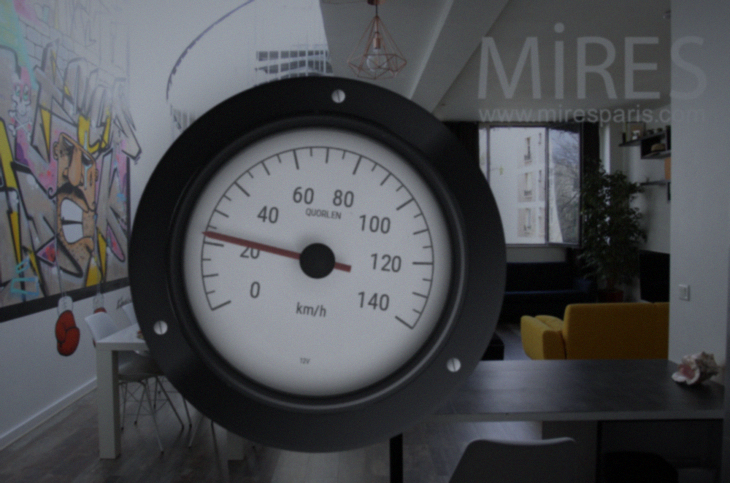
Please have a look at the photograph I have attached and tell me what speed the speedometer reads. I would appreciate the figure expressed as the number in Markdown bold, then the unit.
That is **22.5** km/h
